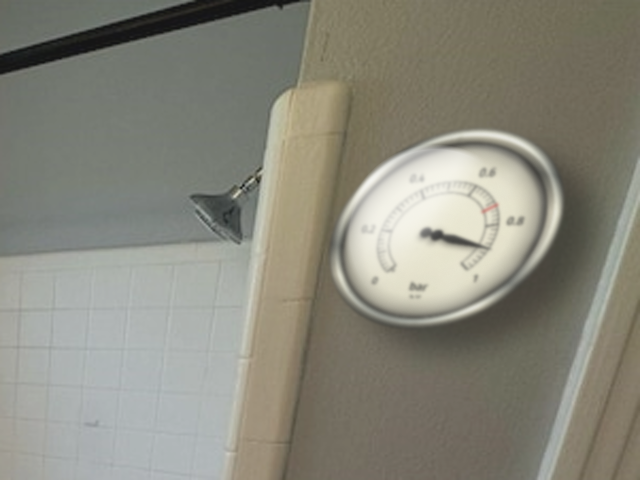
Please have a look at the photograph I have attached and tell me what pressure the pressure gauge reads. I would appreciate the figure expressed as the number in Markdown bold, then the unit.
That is **0.9** bar
